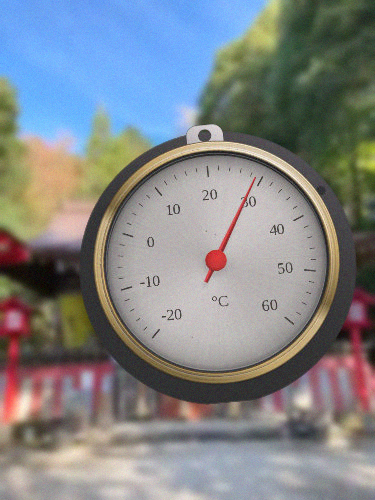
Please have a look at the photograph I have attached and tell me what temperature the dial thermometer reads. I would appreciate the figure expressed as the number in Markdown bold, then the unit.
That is **29** °C
